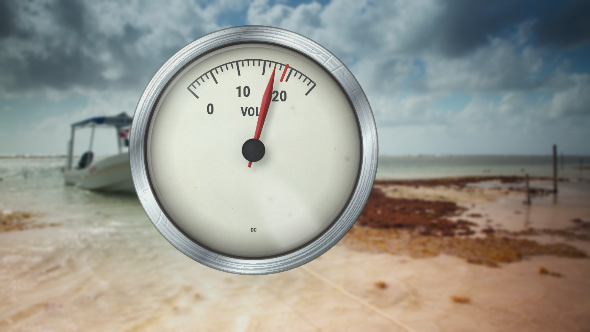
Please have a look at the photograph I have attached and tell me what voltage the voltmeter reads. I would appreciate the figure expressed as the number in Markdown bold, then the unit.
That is **17** V
